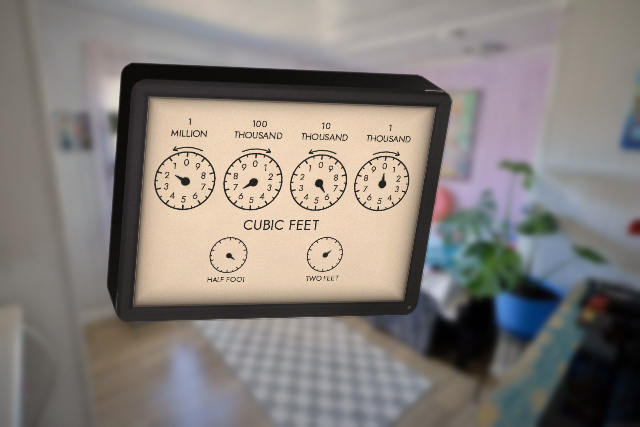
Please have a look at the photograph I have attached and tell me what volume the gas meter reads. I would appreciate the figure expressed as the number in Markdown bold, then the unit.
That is **166000** ft³
